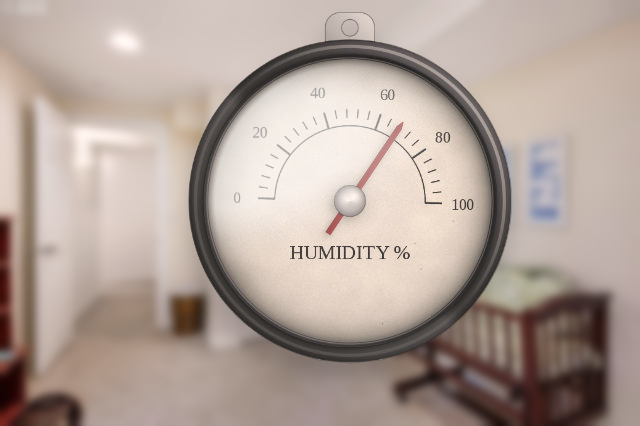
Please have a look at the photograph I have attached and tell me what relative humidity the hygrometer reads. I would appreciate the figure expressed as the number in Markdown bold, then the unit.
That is **68** %
